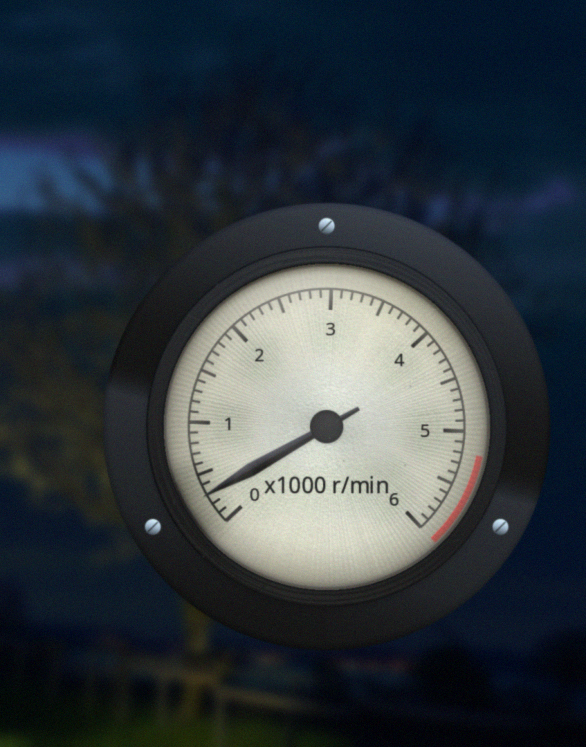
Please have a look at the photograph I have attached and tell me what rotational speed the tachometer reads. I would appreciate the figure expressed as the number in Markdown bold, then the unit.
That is **300** rpm
